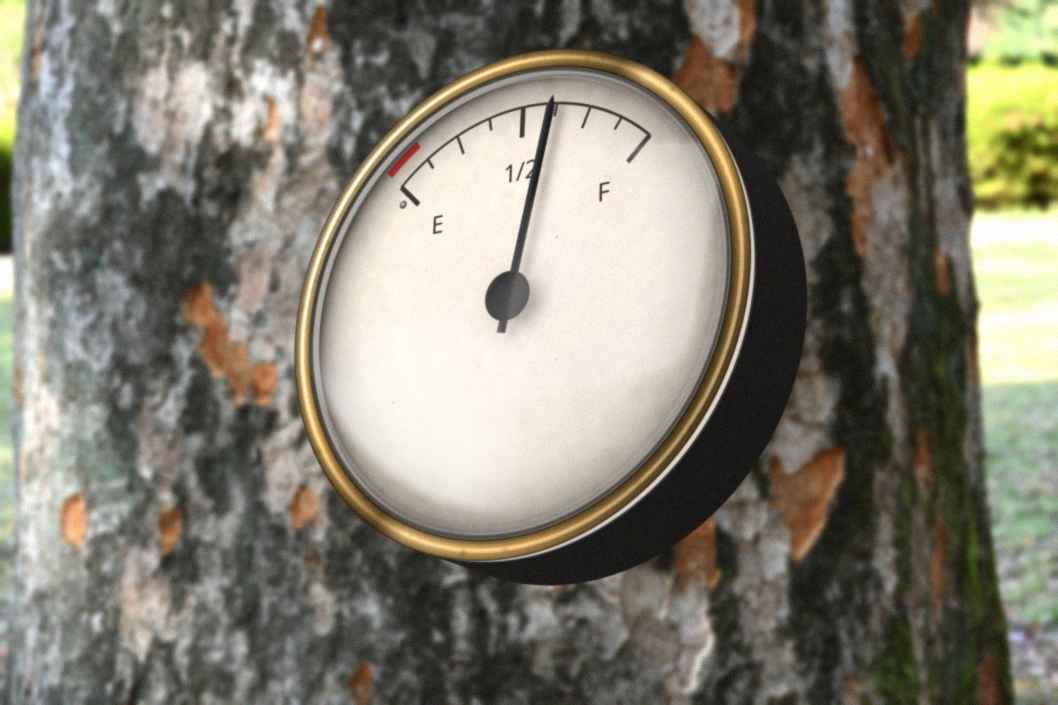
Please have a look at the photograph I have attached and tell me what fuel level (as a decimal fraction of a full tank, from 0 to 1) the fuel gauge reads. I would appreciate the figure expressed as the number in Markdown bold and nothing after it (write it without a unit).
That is **0.625**
